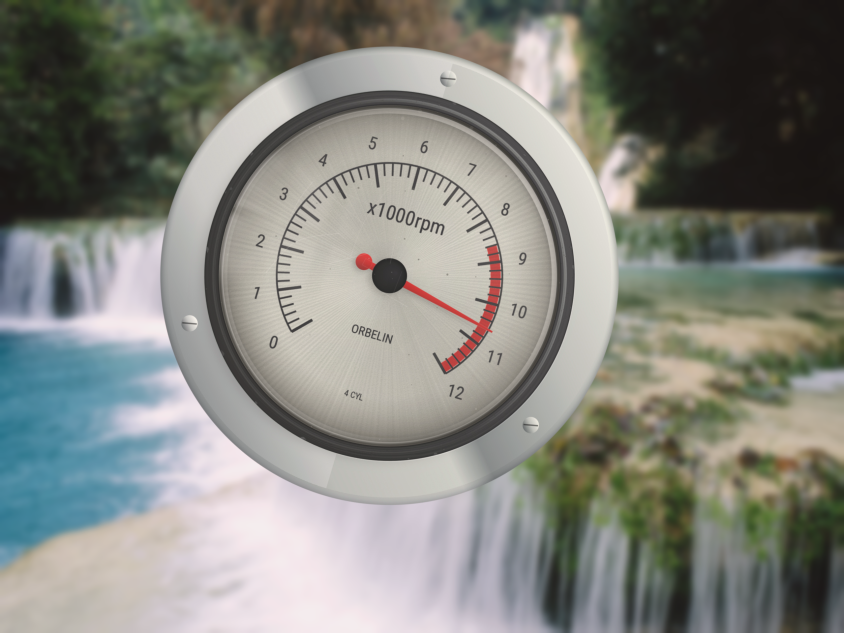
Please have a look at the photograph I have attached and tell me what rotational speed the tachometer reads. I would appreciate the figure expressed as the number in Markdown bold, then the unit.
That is **10600** rpm
